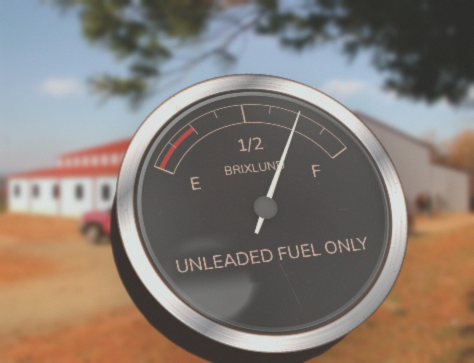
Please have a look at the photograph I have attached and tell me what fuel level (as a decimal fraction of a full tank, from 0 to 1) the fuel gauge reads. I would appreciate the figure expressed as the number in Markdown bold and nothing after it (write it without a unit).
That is **0.75**
